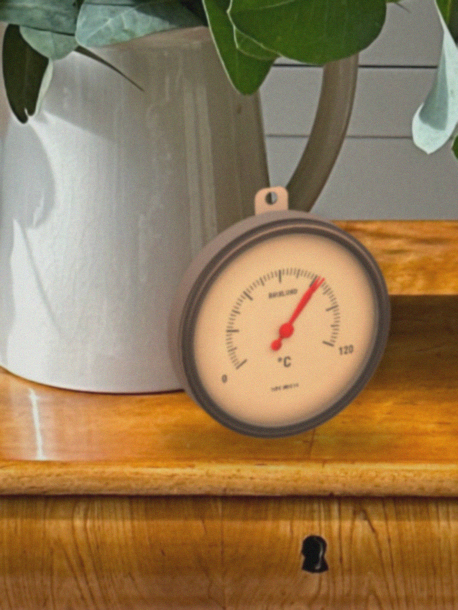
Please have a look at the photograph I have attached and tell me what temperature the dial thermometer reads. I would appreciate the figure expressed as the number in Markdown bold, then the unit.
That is **80** °C
